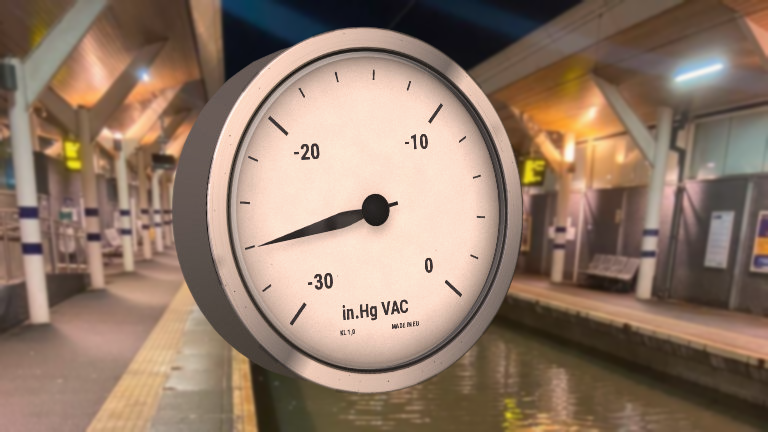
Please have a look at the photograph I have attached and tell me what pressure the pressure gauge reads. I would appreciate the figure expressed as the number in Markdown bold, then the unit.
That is **-26** inHg
